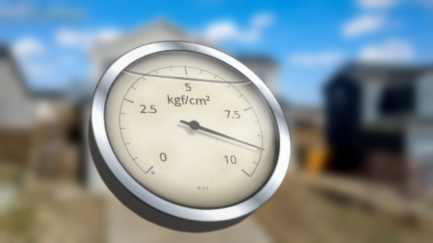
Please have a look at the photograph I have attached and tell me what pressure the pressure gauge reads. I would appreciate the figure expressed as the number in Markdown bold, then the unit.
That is **9** kg/cm²
